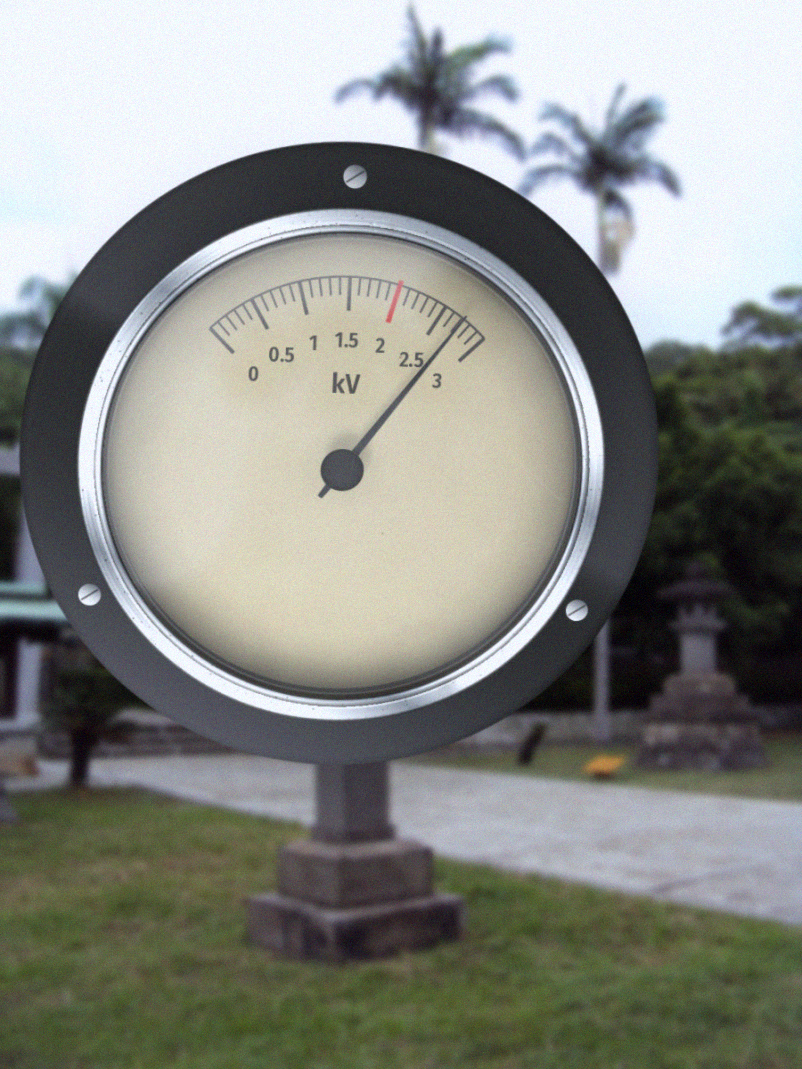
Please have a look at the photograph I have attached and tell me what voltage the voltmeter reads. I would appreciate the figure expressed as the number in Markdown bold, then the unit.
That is **2.7** kV
